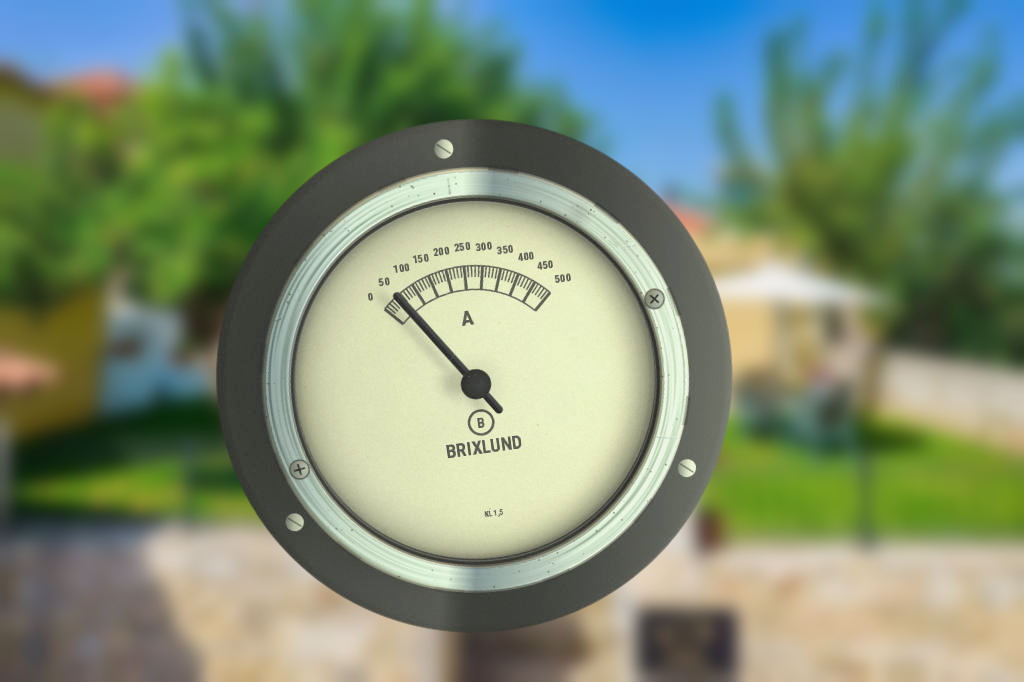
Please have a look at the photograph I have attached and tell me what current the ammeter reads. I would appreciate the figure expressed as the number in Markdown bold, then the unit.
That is **50** A
